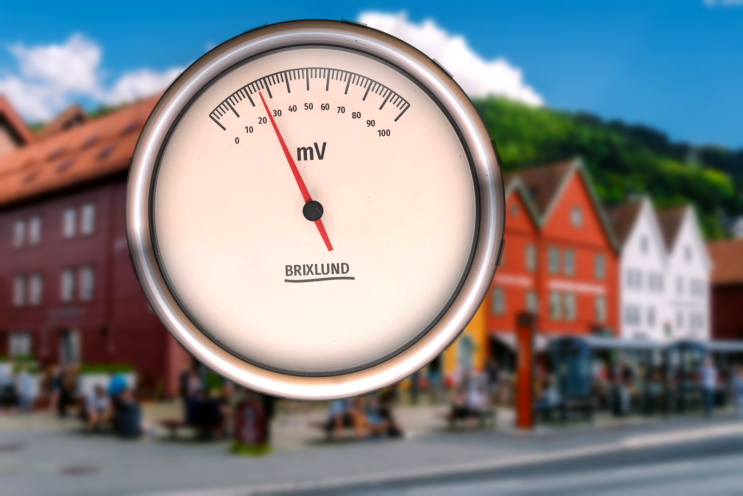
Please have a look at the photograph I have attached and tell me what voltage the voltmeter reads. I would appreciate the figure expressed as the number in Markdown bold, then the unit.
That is **26** mV
